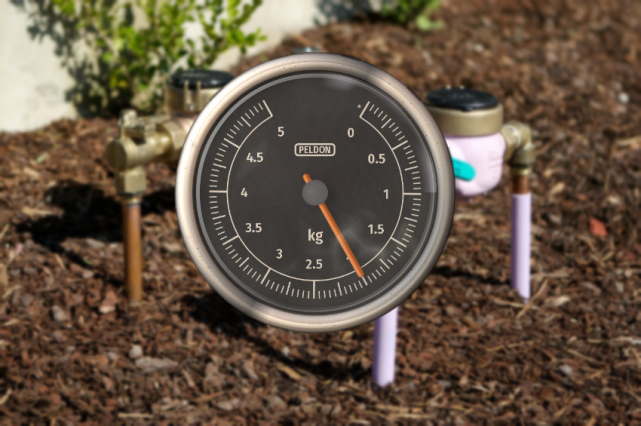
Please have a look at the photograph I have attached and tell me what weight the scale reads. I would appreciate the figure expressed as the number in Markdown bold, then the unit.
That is **2** kg
